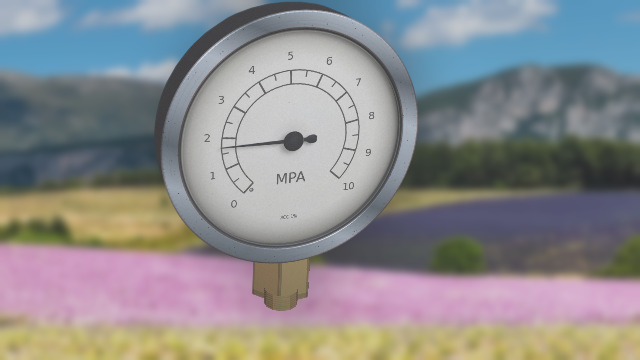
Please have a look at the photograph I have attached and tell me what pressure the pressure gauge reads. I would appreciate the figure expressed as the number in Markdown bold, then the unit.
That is **1.75** MPa
